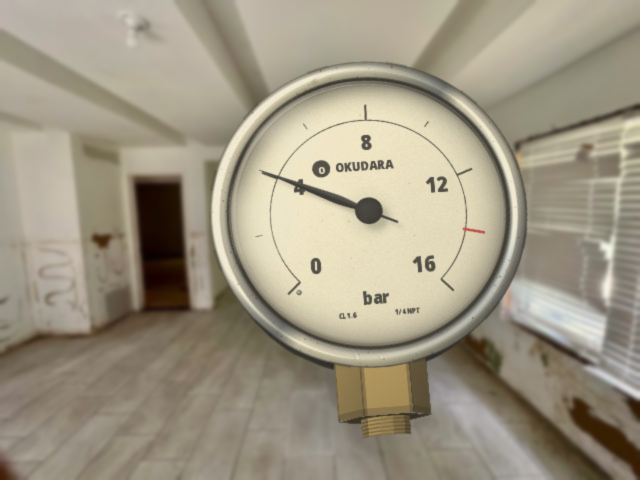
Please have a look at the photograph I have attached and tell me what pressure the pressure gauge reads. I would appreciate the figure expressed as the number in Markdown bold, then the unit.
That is **4** bar
